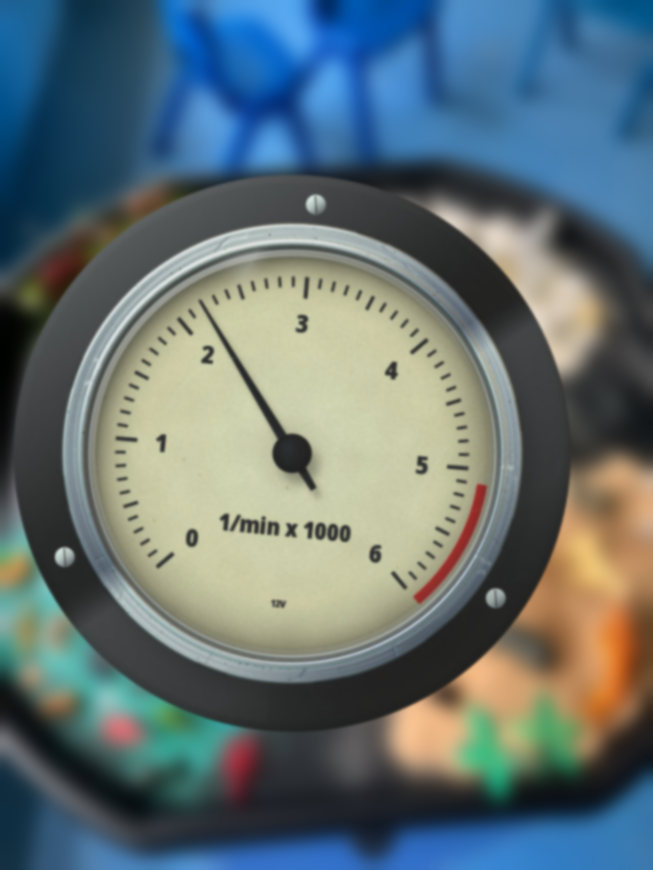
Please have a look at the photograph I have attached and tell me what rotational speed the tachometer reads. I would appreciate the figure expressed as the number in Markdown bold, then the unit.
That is **2200** rpm
